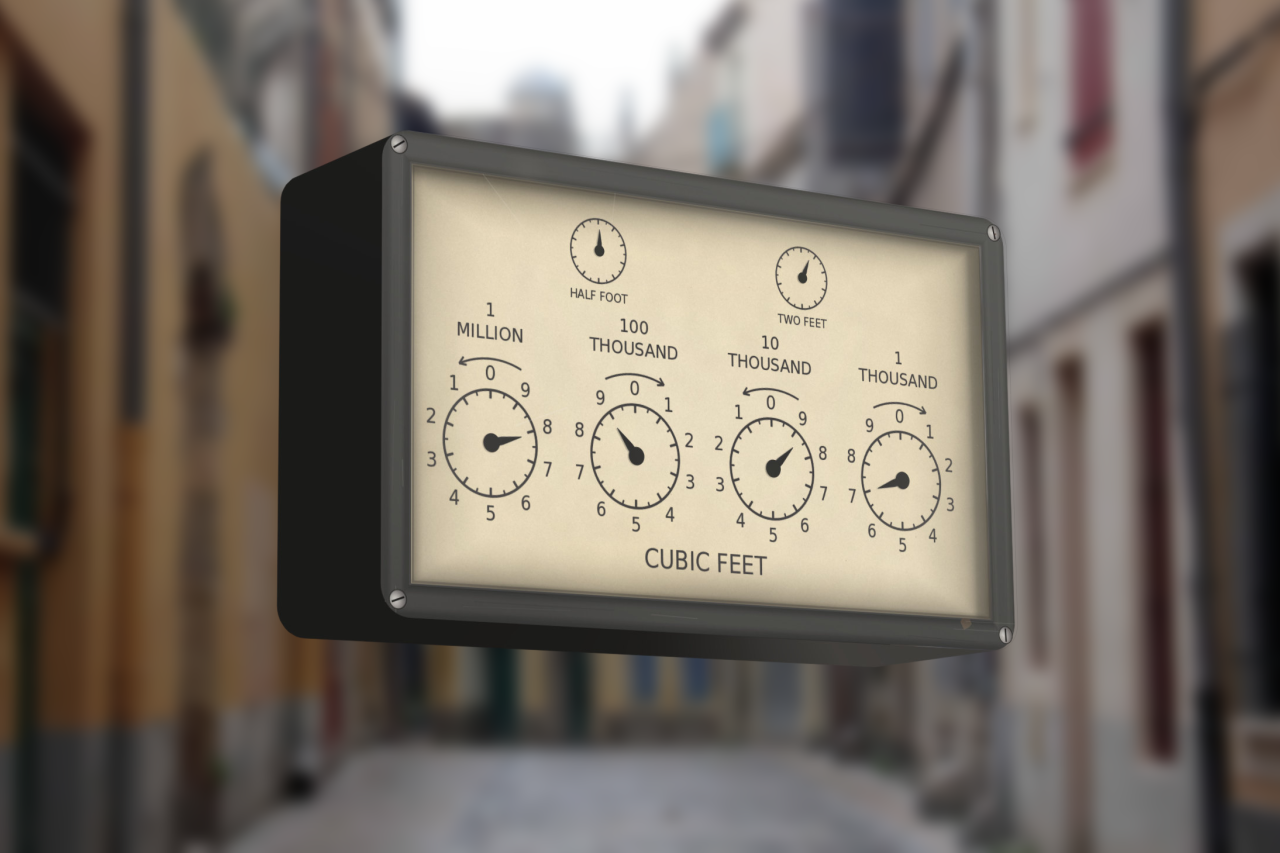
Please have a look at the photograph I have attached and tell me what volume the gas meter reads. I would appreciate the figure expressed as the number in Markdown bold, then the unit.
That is **788700** ft³
